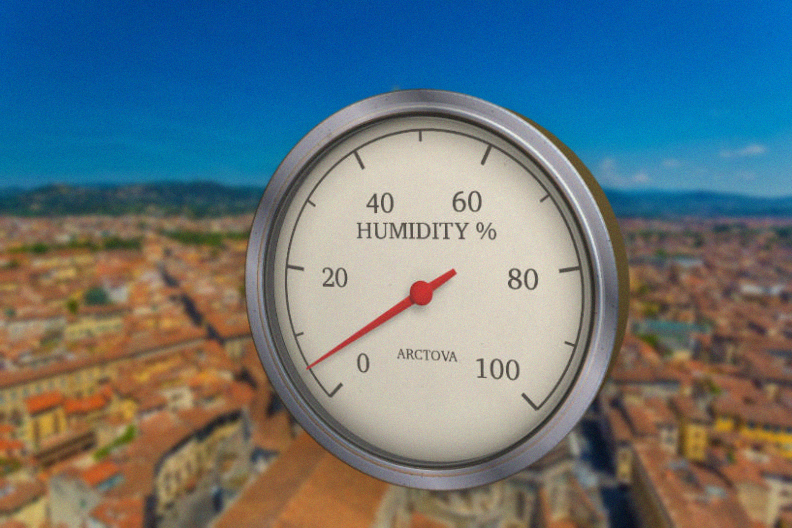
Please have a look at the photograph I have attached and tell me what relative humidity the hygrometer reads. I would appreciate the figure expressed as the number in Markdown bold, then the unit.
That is **5** %
